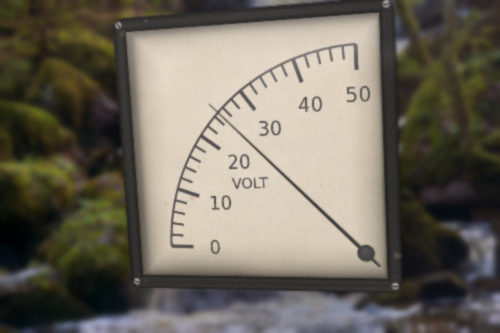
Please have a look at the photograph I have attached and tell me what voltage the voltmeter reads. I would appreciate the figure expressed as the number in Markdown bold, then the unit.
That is **25** V
